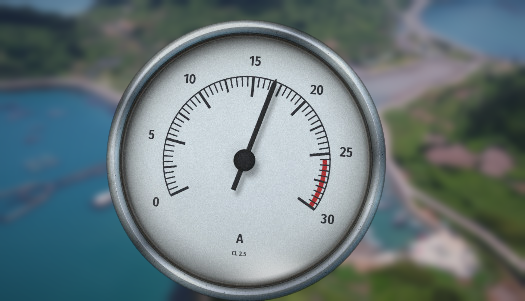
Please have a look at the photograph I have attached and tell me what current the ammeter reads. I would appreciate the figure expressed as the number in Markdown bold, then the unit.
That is **17** A
